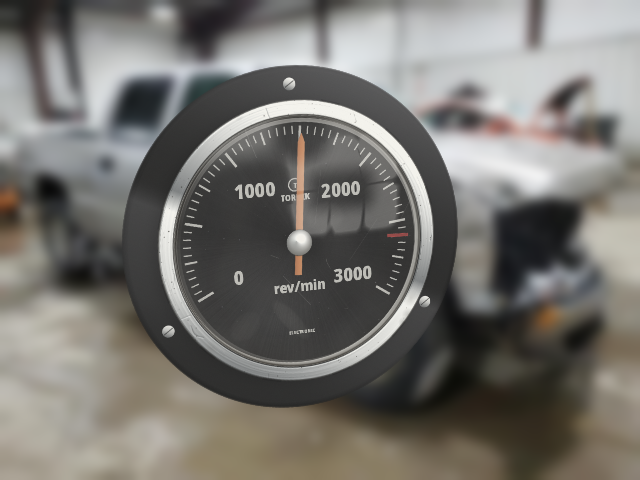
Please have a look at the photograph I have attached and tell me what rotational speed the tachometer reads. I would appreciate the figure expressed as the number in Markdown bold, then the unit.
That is **1500** rpm
